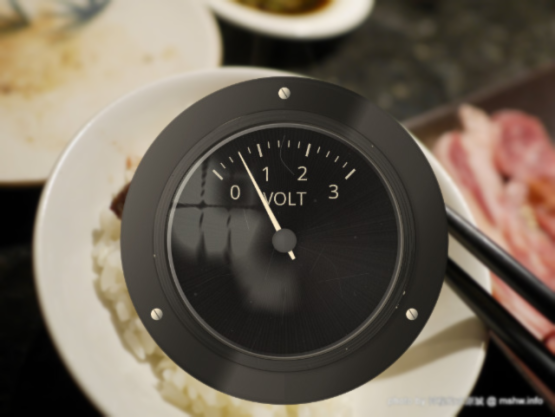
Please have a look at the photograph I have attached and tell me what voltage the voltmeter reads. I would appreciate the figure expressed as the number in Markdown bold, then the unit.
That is **0.6** V
